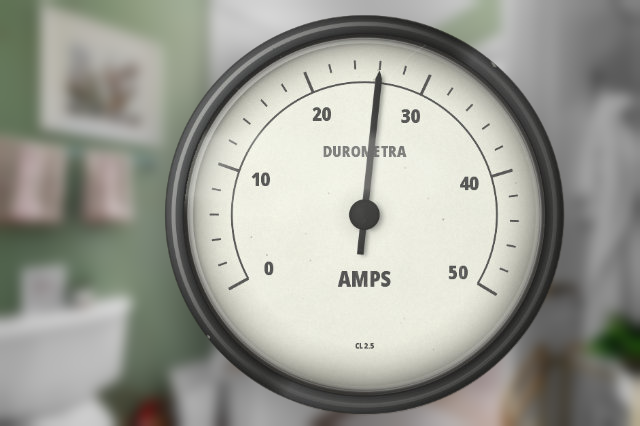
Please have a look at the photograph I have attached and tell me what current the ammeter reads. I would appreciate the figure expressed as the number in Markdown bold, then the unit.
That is **26** A
